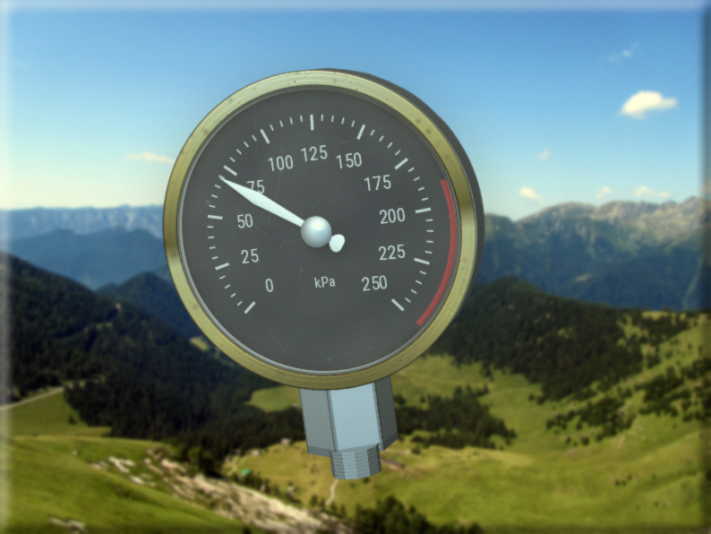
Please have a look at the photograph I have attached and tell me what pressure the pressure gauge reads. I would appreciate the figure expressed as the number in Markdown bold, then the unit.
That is **70** kPa
